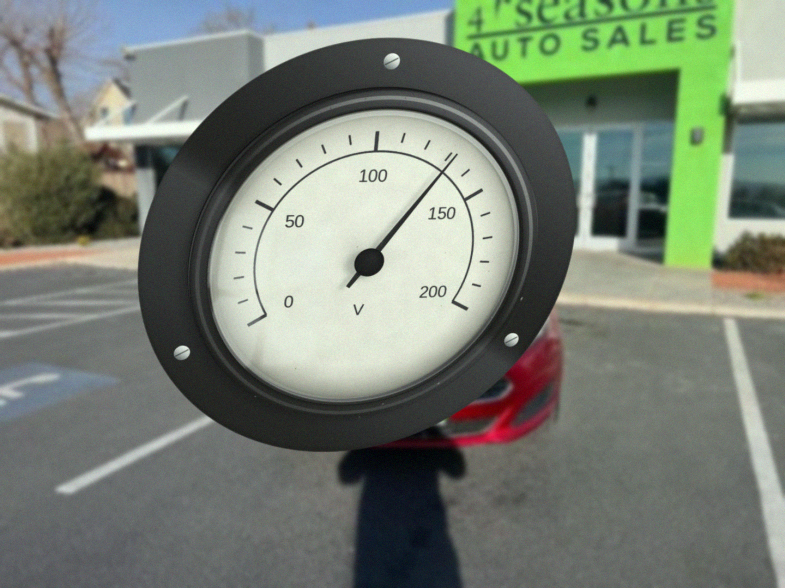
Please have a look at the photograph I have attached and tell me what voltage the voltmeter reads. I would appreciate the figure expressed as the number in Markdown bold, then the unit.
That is **130** V
